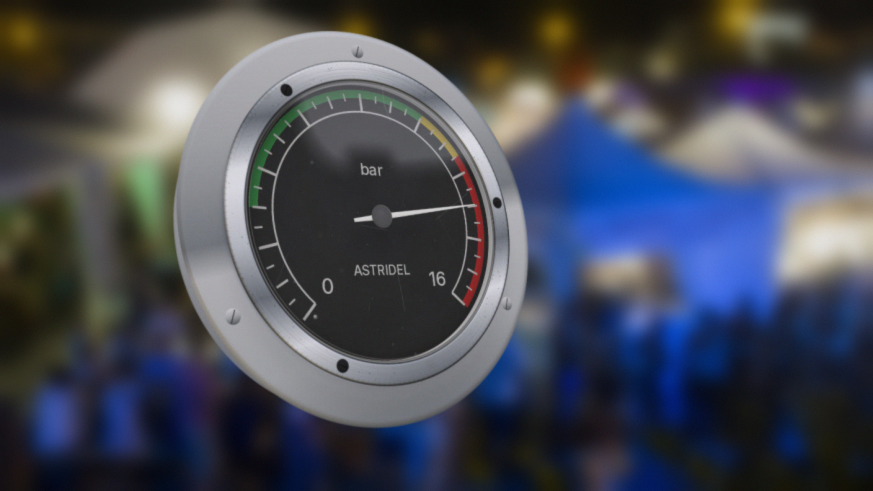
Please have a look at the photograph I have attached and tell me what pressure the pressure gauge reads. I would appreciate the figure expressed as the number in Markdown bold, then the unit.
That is **13** bar
